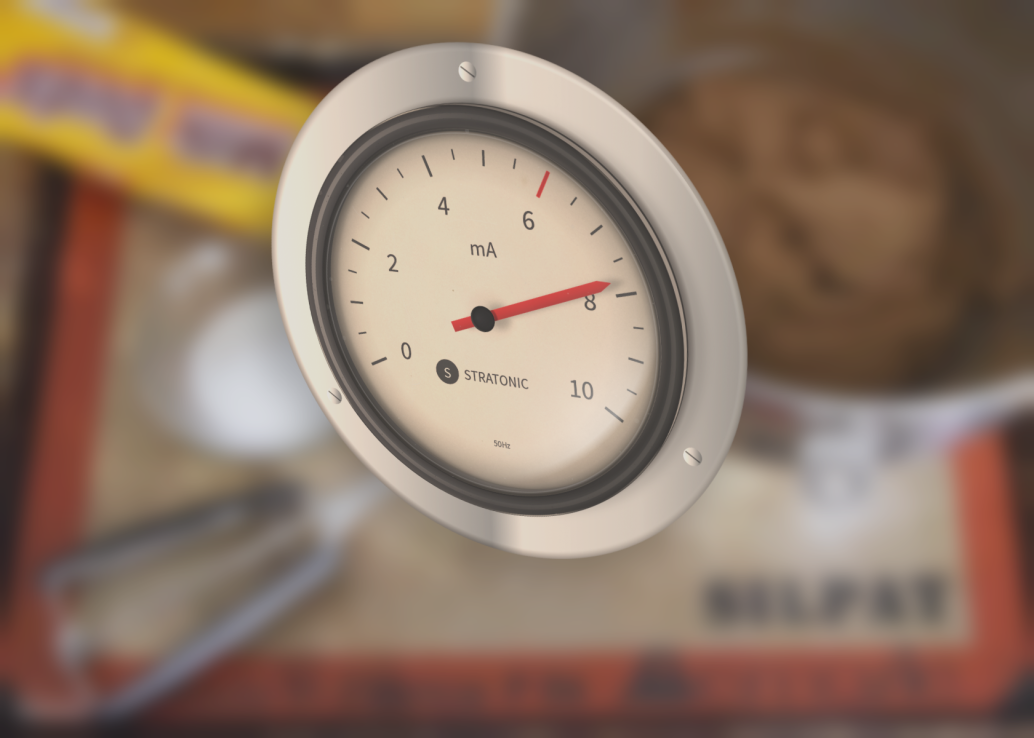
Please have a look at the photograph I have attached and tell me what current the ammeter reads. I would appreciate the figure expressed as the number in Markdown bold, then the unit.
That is **7.75** mA
